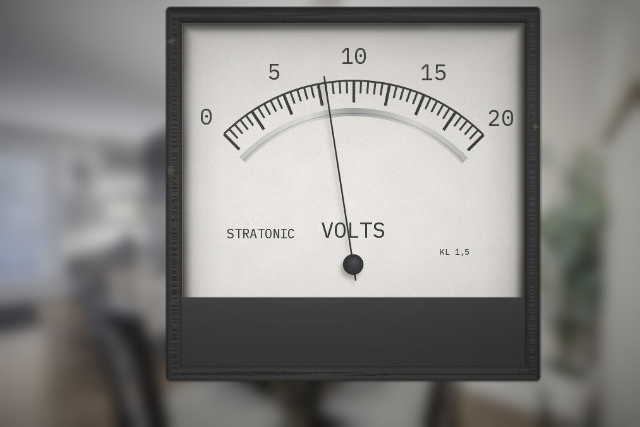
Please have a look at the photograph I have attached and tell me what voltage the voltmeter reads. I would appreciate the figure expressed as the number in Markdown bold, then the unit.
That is **8** V
